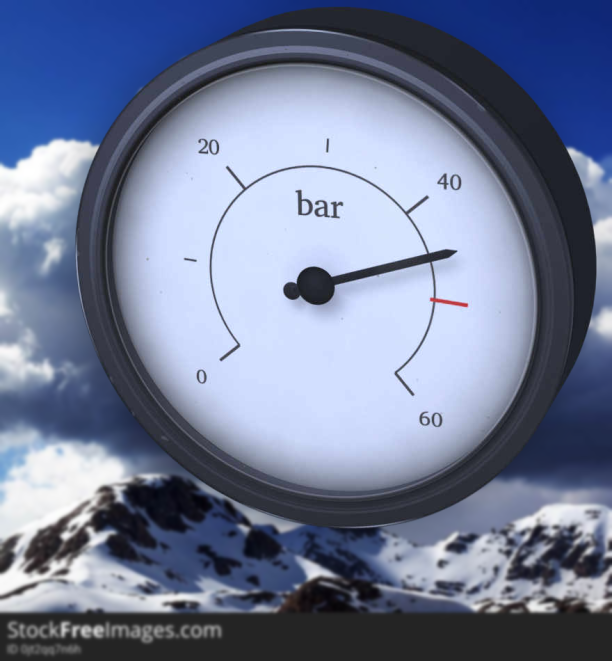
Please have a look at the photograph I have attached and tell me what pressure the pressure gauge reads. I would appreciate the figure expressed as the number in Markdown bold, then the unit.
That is **45** bar
